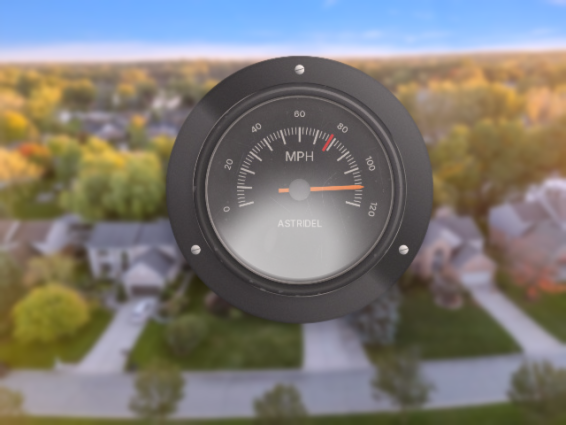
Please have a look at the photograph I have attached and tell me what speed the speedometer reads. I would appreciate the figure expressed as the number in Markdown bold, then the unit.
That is **110** mph
